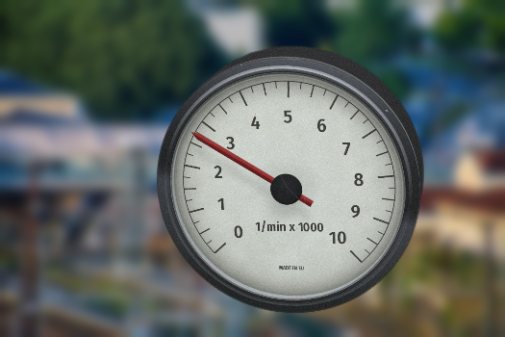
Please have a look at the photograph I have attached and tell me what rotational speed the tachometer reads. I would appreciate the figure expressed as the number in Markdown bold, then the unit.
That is **2750** rpm
